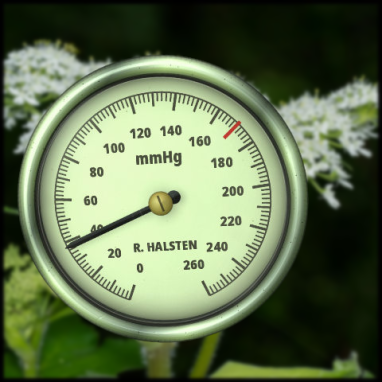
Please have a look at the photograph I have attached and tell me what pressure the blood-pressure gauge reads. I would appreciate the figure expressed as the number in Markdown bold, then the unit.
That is **38** mmHg
